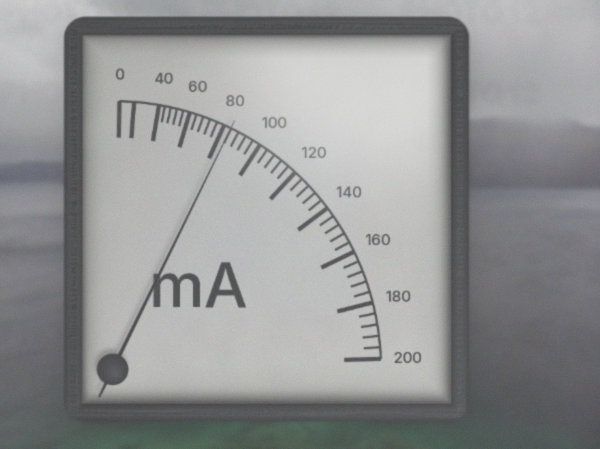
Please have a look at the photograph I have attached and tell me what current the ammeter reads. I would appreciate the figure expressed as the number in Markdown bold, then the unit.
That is **84** mA
